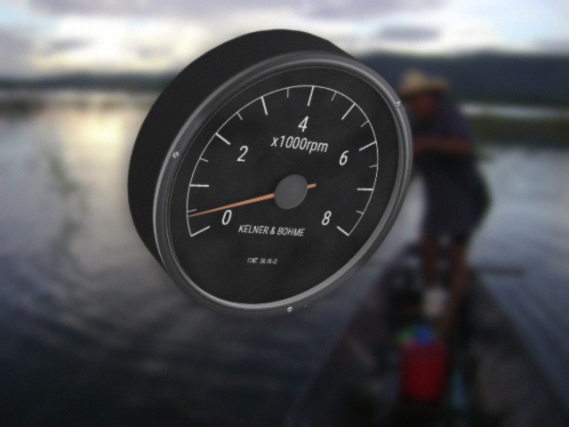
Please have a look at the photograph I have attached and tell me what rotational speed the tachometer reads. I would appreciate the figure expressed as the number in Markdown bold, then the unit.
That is **500** rpm
